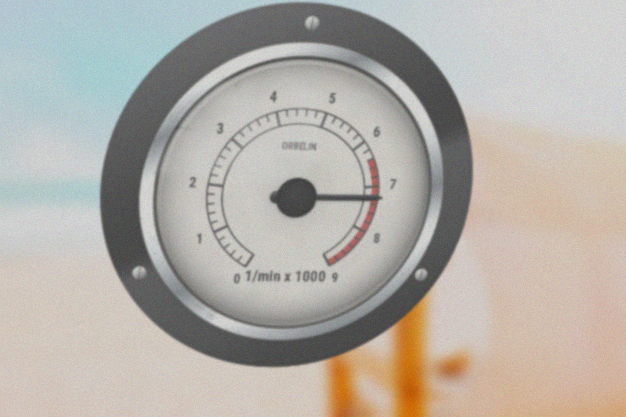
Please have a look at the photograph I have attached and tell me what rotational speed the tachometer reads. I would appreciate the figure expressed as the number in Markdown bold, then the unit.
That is **7200** rpm
